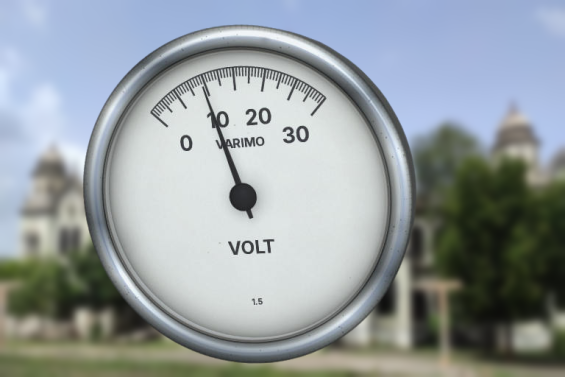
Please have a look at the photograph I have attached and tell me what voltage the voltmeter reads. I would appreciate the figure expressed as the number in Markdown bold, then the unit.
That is **10** V
